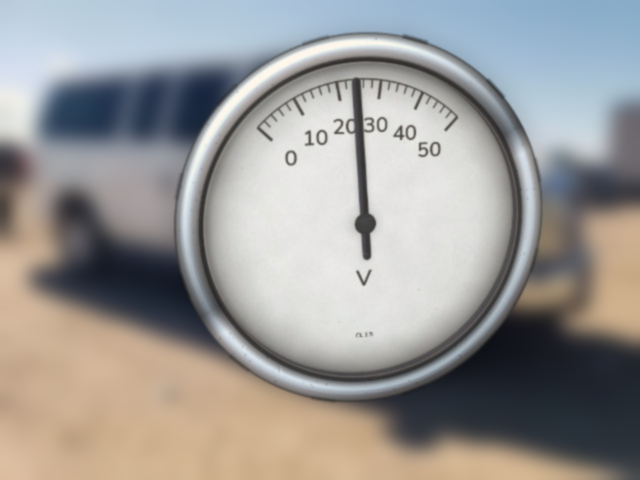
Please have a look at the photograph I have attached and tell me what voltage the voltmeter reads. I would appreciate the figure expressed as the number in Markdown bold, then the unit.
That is **24** V
